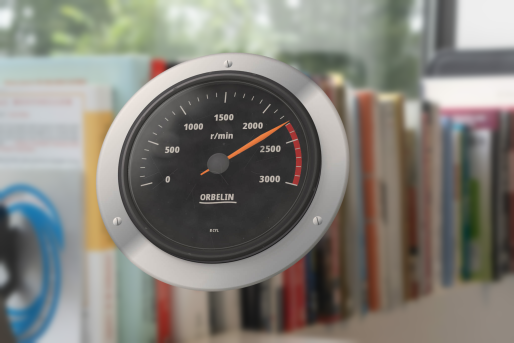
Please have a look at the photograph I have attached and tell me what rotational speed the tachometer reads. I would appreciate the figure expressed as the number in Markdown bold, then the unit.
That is **2300** rpm
